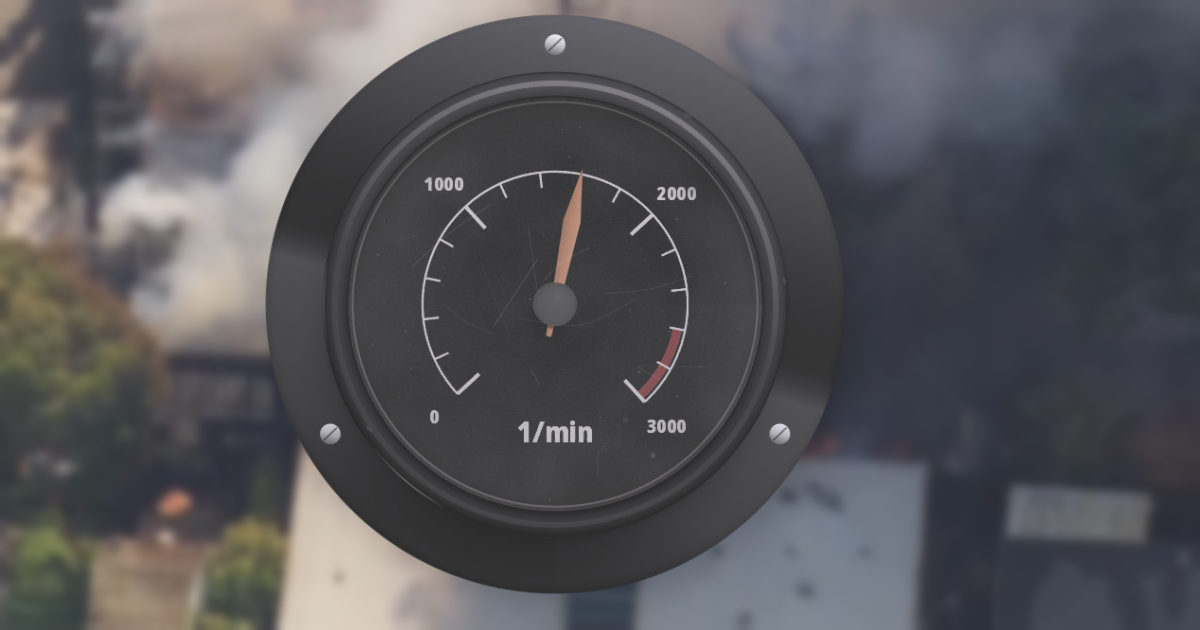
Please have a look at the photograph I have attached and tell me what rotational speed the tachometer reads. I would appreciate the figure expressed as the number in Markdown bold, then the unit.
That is **1600** rpm
